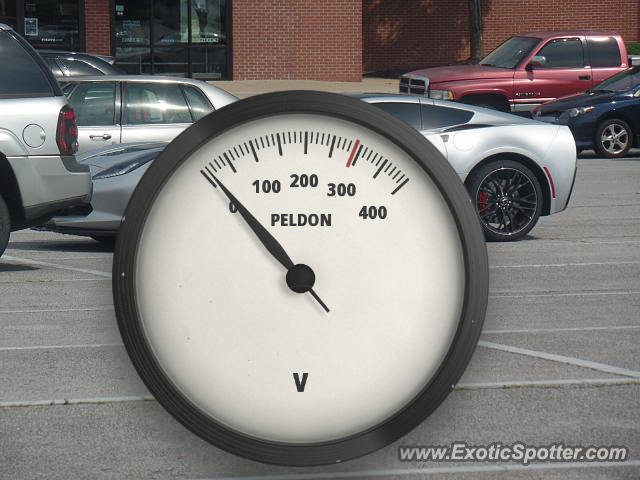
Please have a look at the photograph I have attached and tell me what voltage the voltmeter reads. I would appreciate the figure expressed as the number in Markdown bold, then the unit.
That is **10** V
